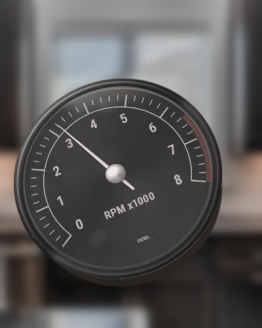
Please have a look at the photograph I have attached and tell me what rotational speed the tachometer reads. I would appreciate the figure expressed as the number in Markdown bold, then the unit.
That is **3200** rpm
